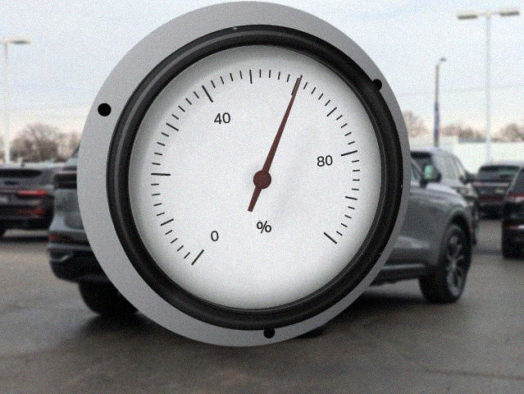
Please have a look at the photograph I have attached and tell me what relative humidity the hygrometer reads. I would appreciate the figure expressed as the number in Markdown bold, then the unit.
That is **60** %
